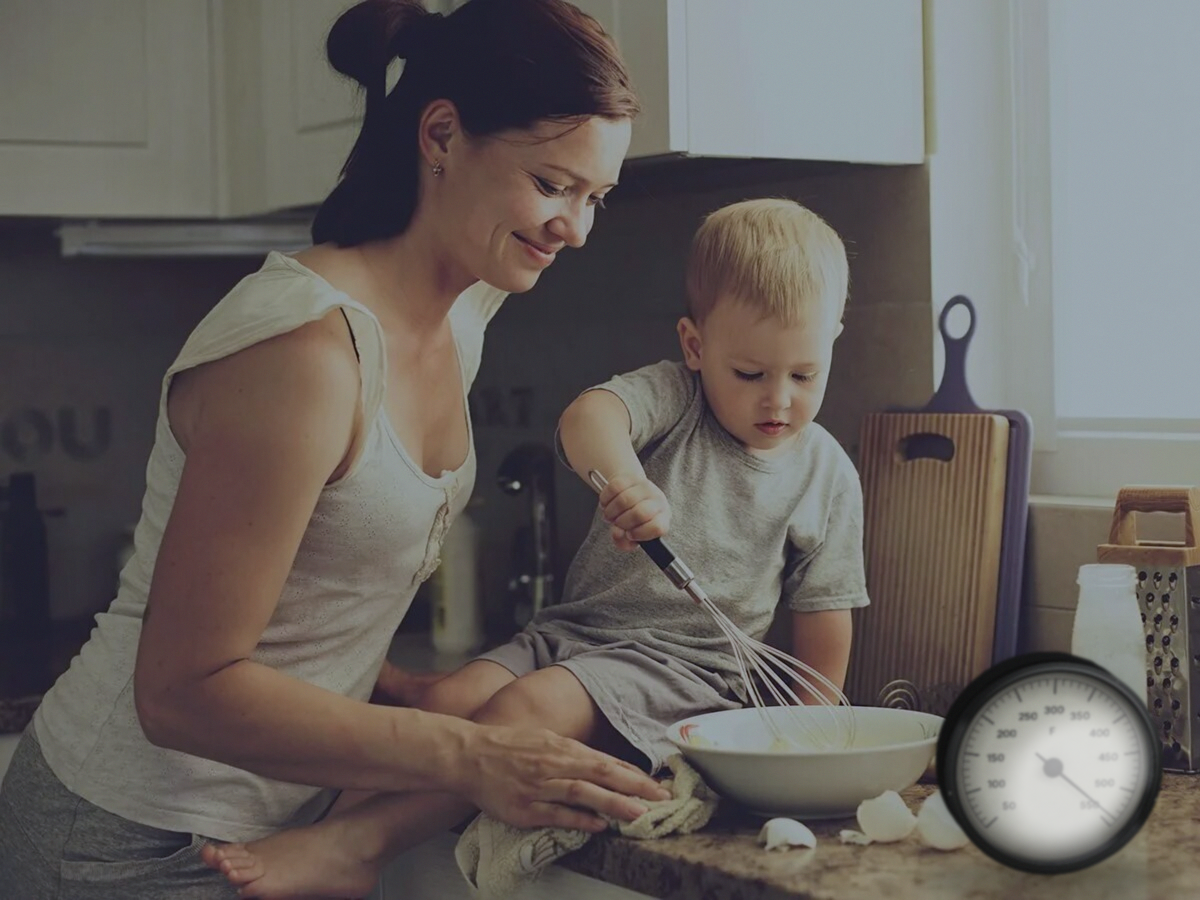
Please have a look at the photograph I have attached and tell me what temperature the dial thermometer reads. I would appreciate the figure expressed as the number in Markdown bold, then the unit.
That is **540** °F
